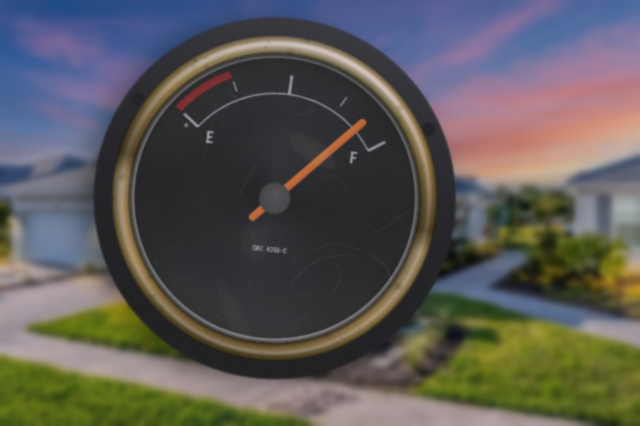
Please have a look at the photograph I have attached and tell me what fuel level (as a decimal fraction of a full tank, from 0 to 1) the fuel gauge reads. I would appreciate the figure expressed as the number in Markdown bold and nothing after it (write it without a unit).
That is **0.875**
